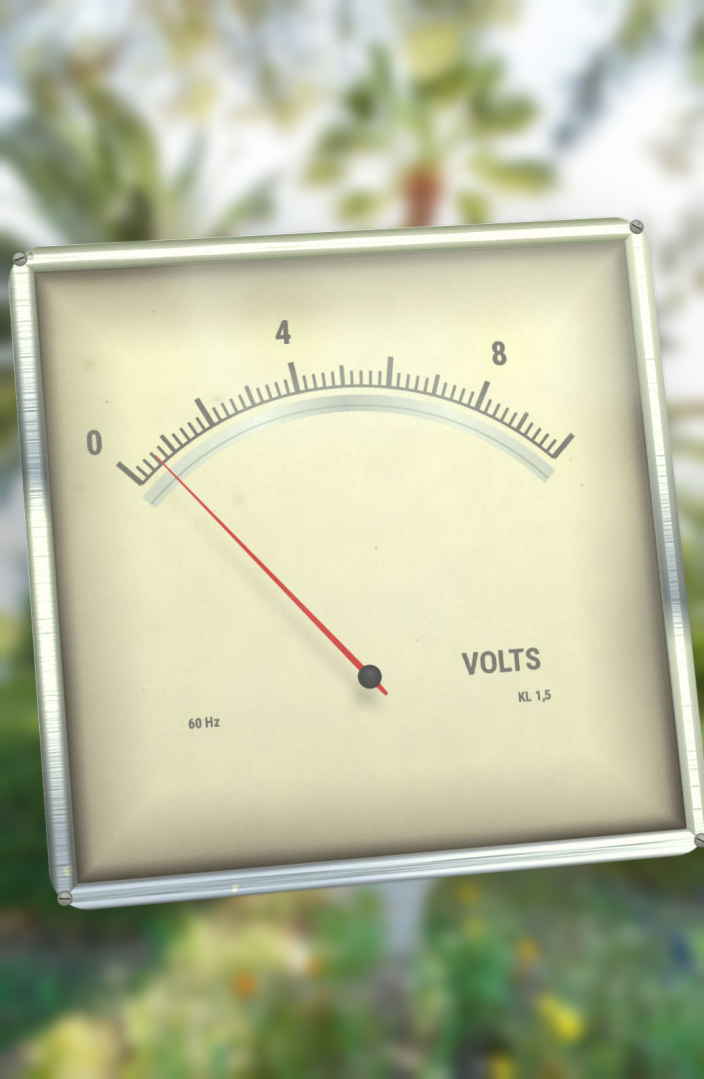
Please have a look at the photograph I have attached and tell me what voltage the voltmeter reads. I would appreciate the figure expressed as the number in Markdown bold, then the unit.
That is **0.6** V
